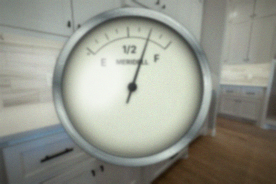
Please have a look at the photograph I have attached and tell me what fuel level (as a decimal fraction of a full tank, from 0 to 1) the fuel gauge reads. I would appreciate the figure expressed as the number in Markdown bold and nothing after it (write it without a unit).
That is **0.75**
